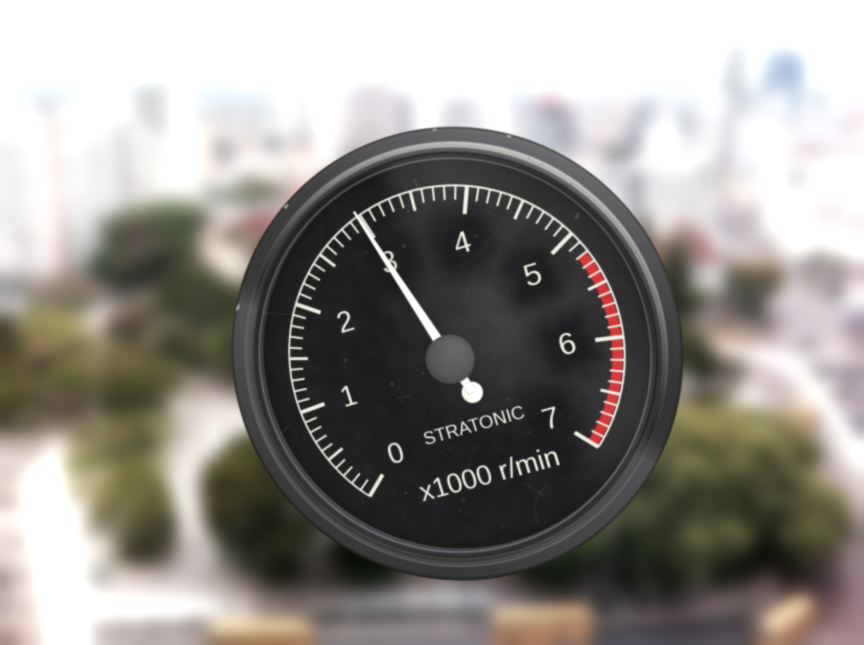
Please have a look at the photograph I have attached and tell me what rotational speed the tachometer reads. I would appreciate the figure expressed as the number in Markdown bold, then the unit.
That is **3000** rpm
